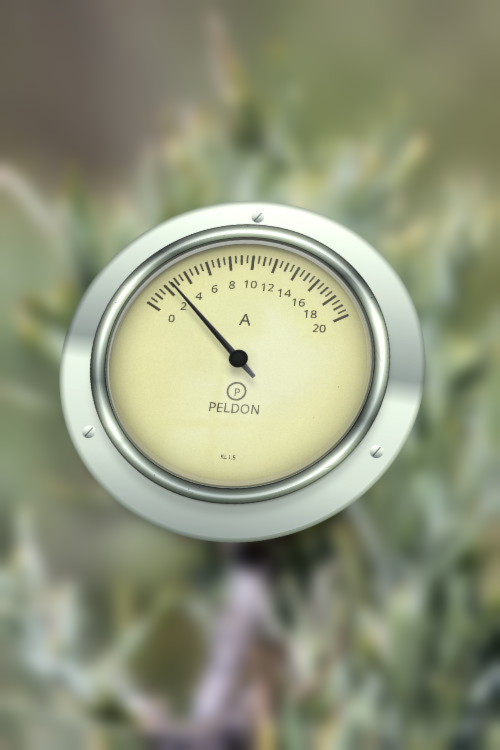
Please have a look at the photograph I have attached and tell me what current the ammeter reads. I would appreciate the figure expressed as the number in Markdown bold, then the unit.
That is **2.5** A
